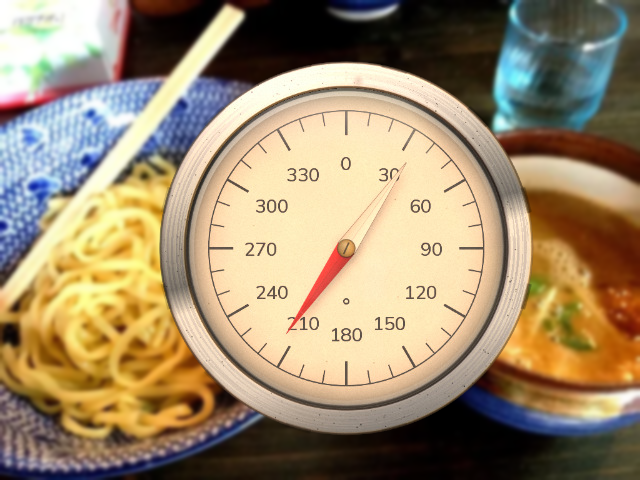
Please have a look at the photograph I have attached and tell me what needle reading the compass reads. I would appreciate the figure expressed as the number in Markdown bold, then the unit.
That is **215** °
